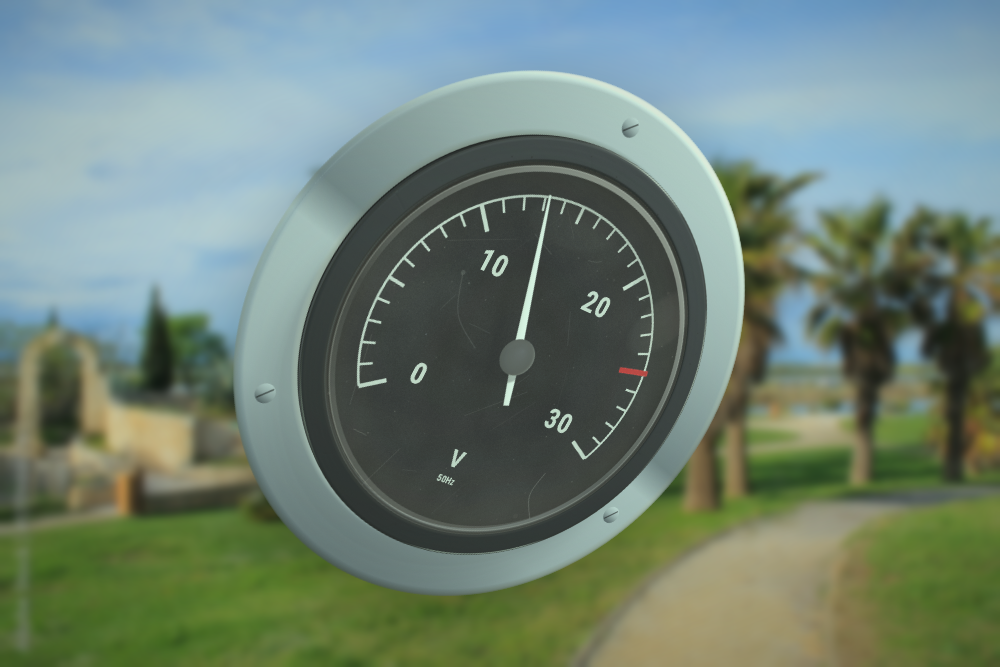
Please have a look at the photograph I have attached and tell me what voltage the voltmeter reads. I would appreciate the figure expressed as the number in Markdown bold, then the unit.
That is **13** V
